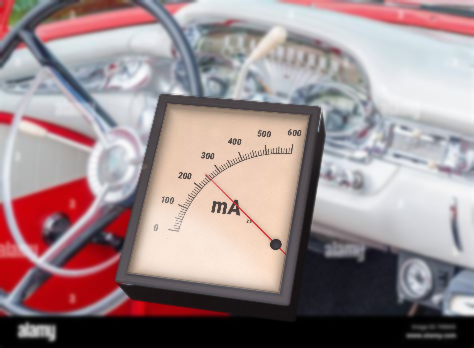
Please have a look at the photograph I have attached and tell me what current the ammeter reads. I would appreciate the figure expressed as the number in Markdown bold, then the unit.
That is **250** mA
